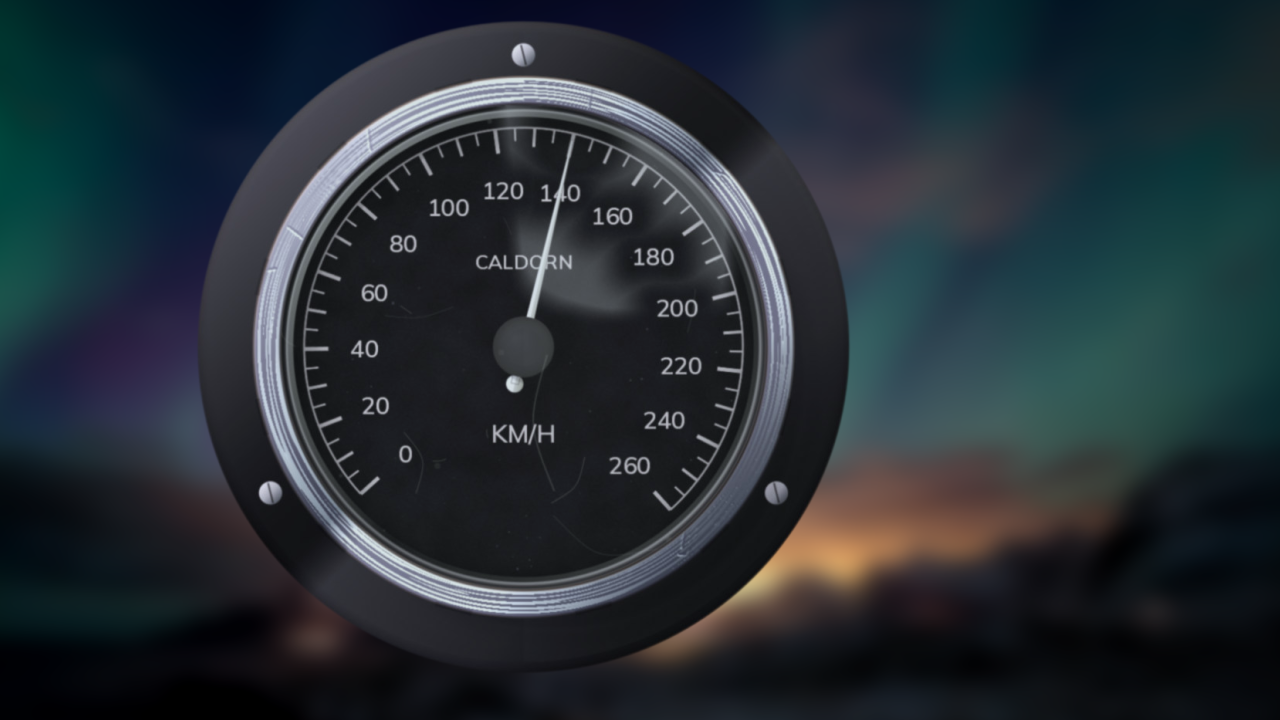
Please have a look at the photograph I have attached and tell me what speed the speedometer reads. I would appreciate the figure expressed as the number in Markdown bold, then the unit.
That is **140** km/h
